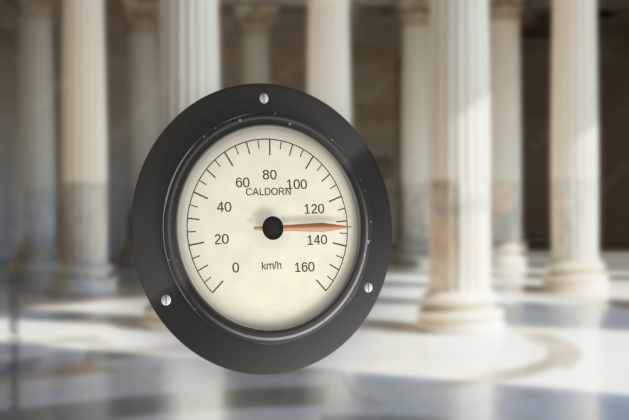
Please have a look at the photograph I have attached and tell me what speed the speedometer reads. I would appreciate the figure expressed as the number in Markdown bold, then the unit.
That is **132.5** km/h
